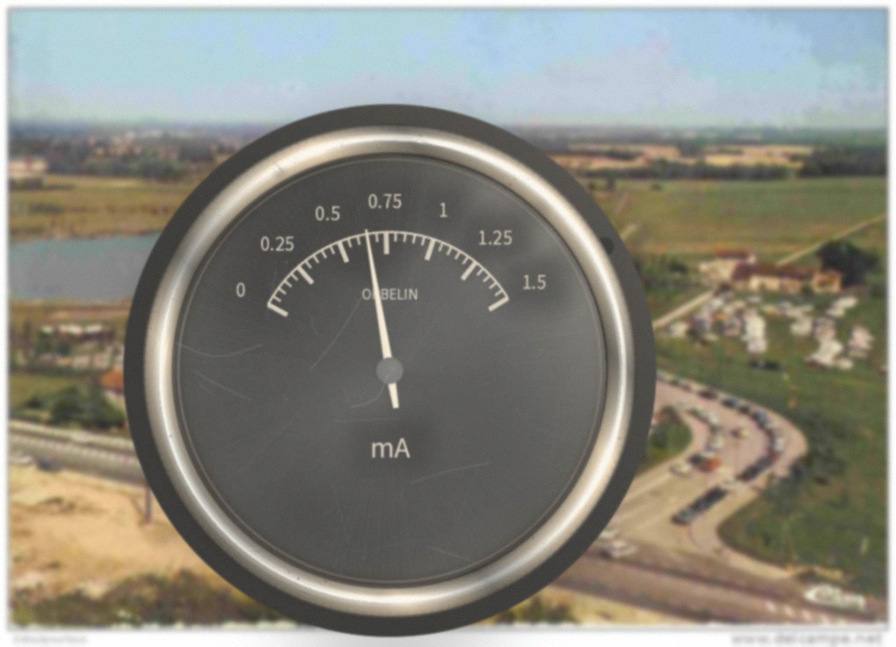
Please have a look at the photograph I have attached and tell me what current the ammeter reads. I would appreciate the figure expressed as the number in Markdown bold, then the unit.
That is **0.65** mA
